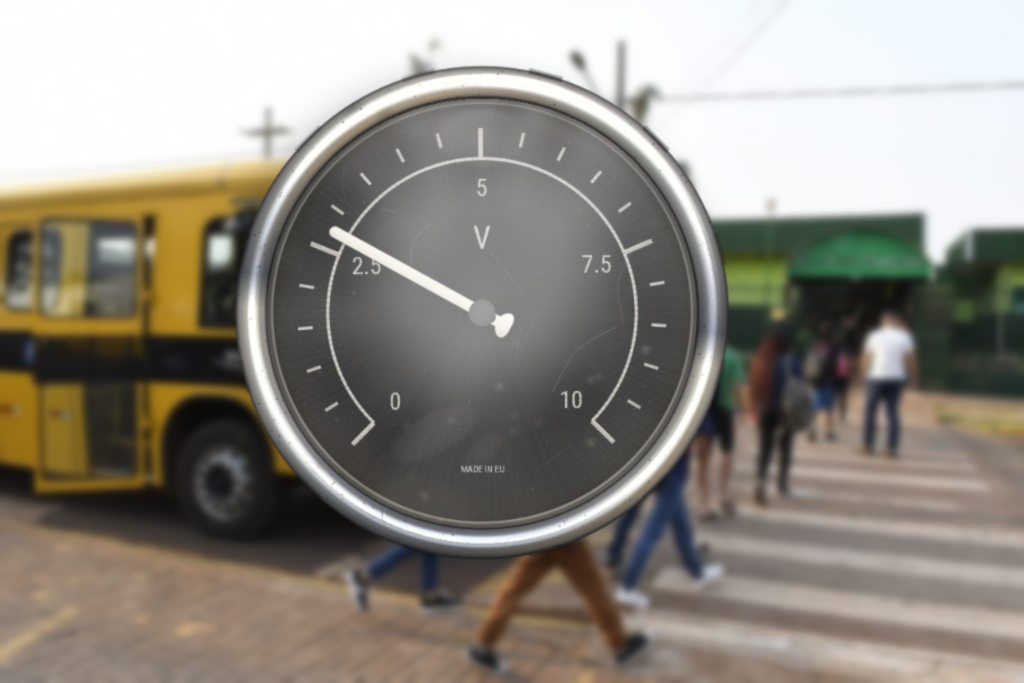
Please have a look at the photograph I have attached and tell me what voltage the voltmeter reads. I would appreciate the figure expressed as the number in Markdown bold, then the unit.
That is **2.75** V
